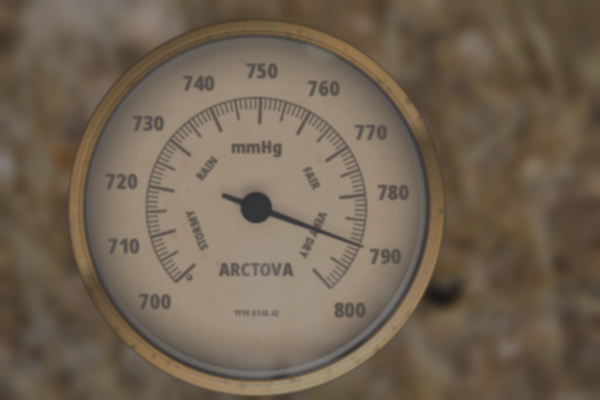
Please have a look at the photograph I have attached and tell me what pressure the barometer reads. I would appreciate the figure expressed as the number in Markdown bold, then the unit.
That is **790** mmHg
